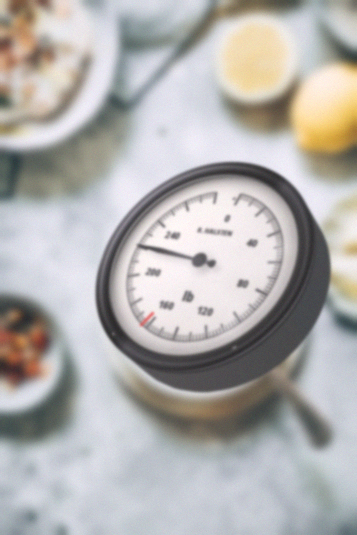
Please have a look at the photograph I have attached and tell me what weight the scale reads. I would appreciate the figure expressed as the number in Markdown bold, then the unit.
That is **220** lb
